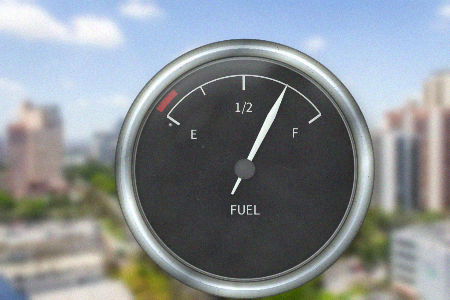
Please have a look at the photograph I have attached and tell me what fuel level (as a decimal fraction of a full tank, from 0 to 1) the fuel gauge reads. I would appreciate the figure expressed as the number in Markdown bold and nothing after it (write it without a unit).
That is **0.75**
